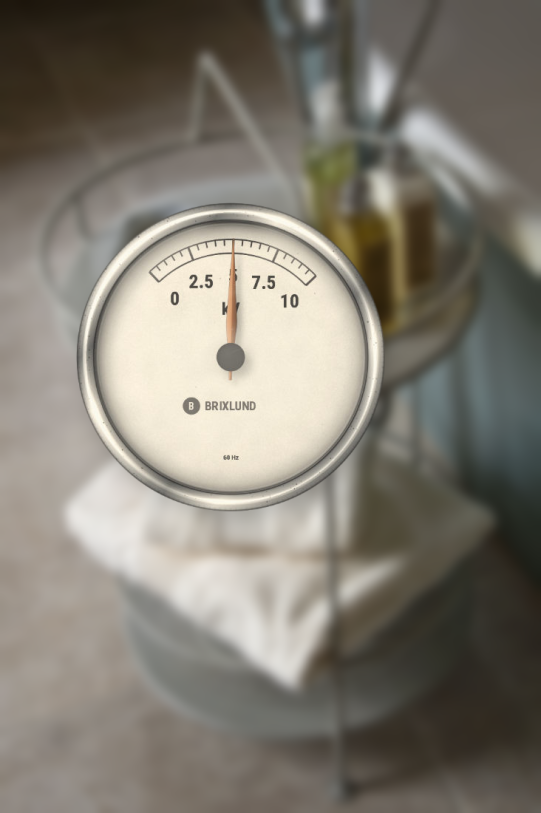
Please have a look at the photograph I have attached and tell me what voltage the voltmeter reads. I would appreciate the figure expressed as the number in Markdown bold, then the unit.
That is **5** kV
